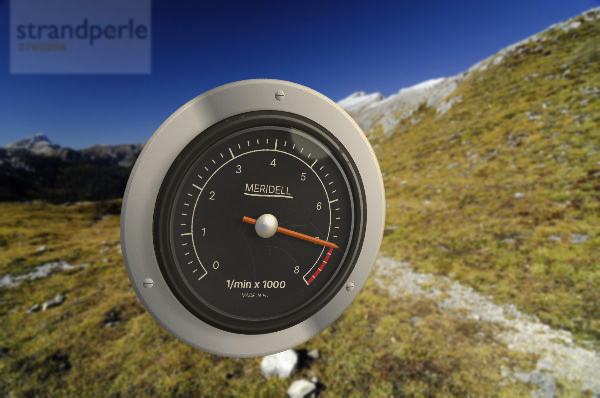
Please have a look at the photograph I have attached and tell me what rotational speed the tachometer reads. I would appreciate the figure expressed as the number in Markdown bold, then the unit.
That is **7000** rpm
